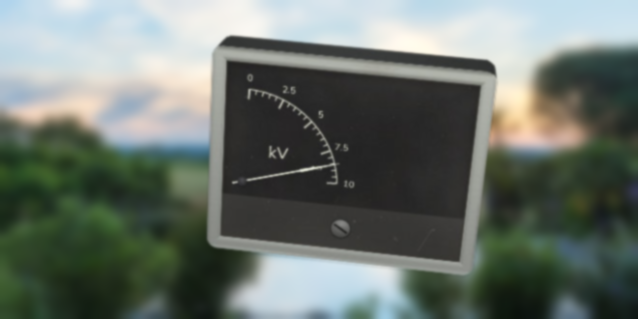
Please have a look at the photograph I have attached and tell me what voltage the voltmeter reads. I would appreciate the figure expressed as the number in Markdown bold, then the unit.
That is **8.5** kV
